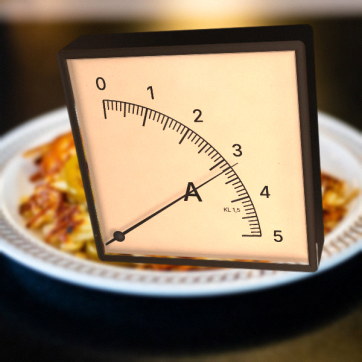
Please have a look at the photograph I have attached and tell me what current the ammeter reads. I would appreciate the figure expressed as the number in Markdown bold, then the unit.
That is **3.2** A
